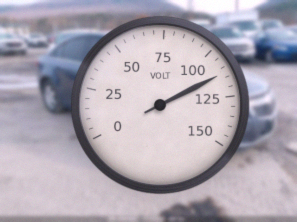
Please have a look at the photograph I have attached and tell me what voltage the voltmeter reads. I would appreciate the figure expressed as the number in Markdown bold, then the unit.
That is **112.5** V
